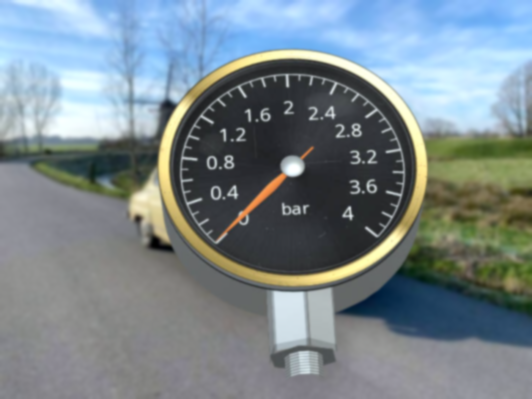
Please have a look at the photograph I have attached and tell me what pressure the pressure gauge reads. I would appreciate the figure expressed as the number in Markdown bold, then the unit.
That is **0** bar
